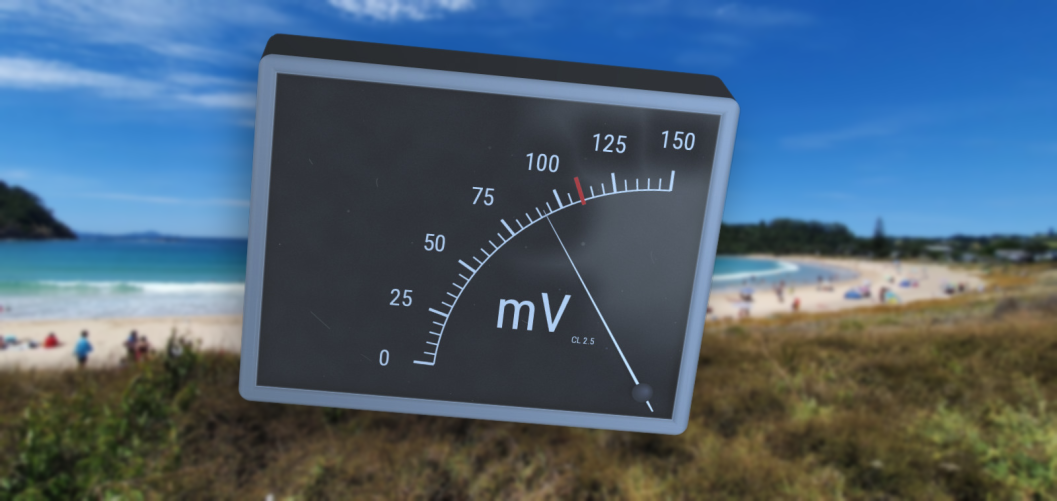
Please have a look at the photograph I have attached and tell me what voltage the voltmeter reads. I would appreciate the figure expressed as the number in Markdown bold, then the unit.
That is **92.5** mV
